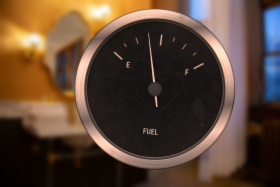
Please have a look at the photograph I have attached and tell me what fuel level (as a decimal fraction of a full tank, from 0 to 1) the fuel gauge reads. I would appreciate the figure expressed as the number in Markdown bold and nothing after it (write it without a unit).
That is **0.375**
